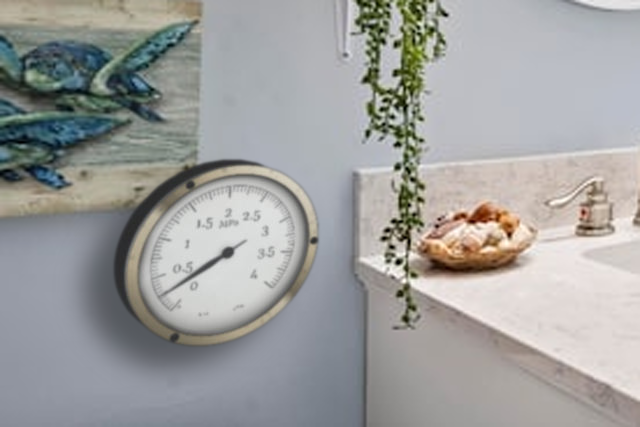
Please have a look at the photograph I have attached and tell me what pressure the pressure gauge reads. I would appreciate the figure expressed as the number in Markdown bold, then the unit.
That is **0.25** MPa
